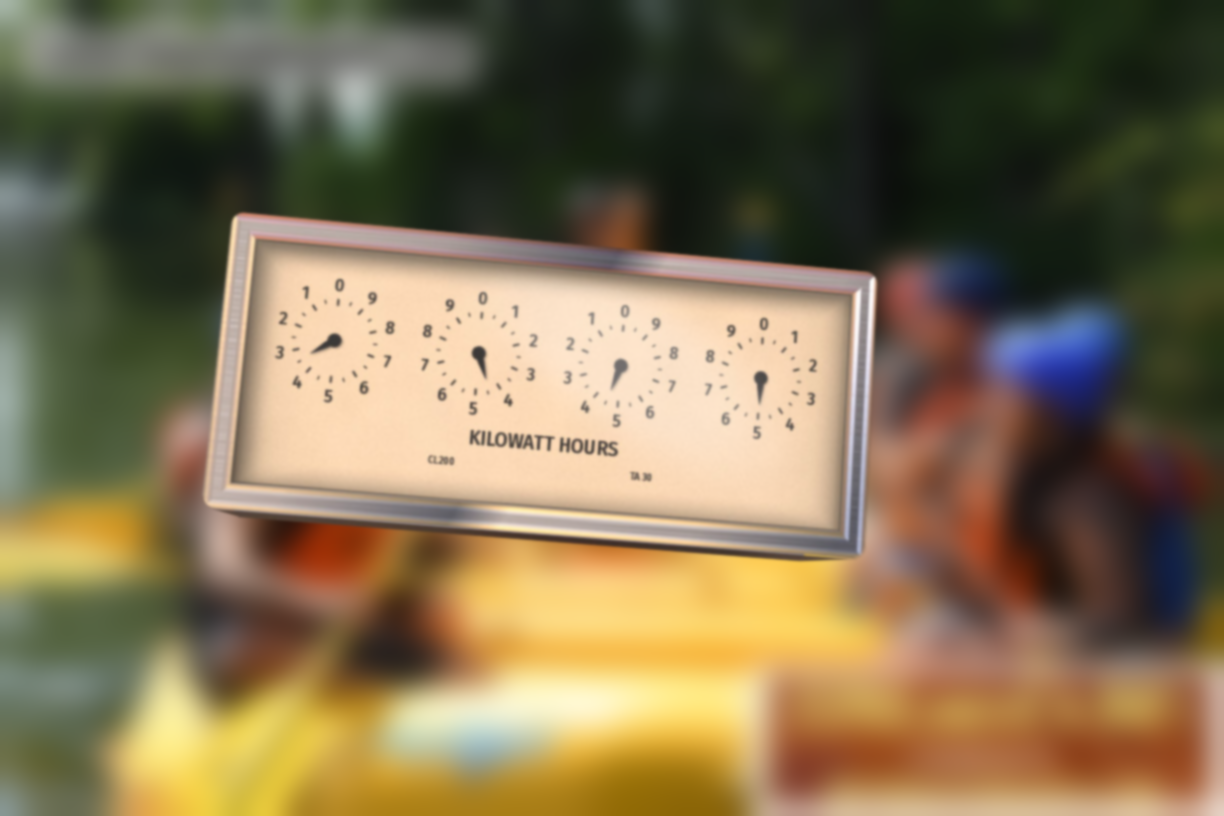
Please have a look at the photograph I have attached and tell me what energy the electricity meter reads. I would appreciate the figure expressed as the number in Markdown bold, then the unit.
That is **3445** kWh
